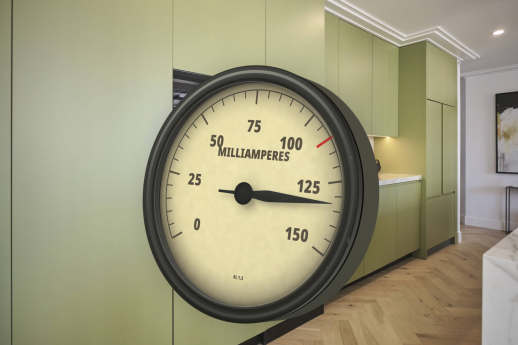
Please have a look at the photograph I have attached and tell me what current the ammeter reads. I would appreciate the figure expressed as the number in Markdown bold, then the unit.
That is **132.5** mA
